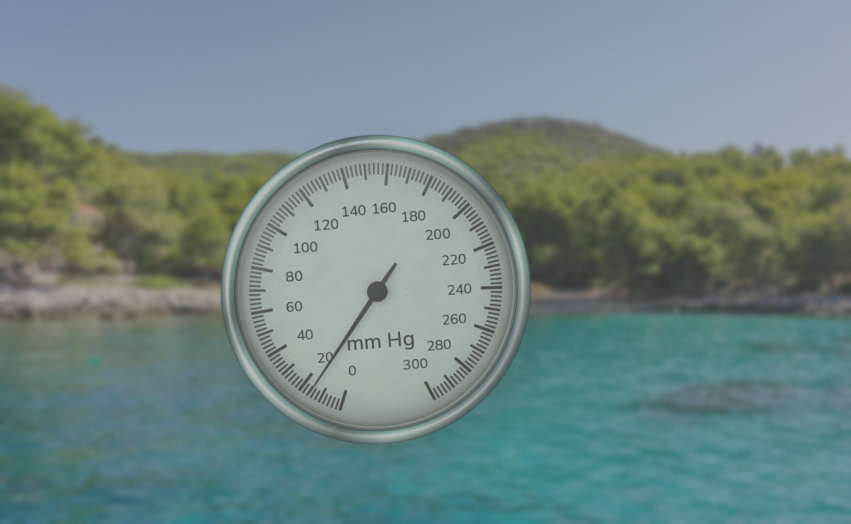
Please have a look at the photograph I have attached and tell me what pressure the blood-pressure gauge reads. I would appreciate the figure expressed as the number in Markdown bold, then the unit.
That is **16** mmHg
